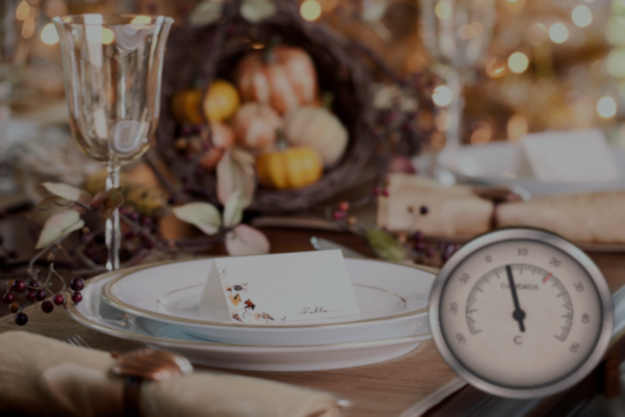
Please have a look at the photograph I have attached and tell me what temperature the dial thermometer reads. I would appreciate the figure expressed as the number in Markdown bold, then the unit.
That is **5** °C
